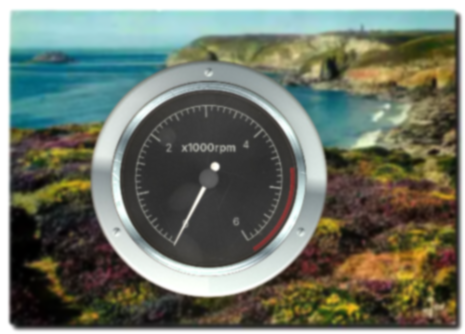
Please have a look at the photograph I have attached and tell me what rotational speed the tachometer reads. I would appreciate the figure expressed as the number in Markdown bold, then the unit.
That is **0** rpm
